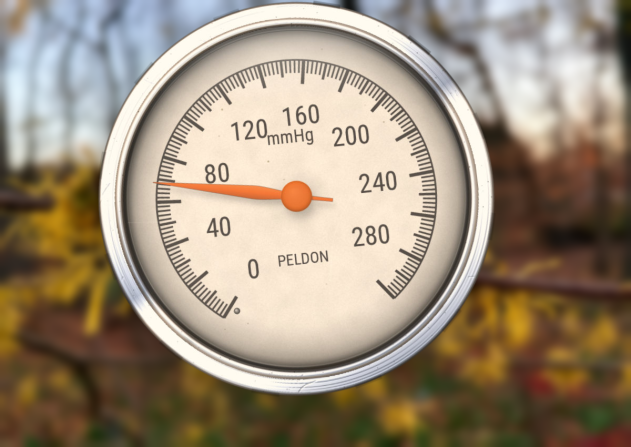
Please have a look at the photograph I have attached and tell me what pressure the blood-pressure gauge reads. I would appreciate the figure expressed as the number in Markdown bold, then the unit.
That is **68** mmHg
